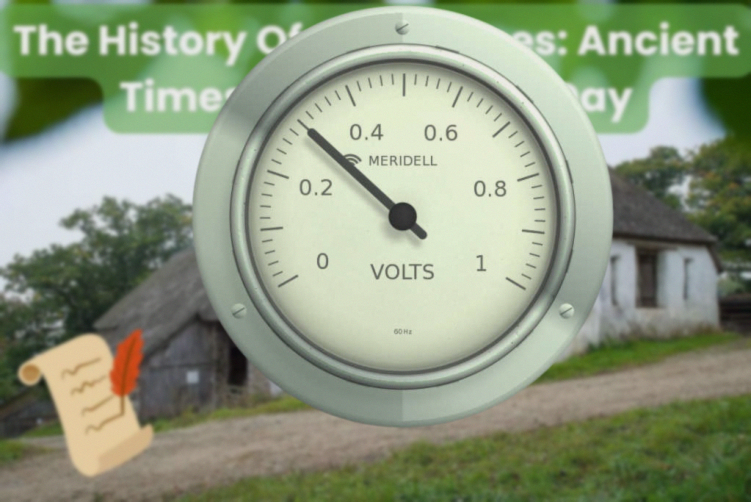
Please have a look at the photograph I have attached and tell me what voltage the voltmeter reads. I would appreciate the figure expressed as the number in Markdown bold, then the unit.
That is **0.3** V
